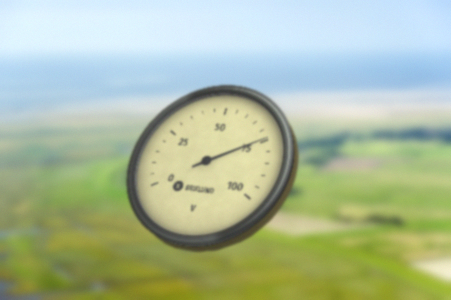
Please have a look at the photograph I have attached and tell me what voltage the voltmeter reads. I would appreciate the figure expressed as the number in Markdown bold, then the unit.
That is **75** V
